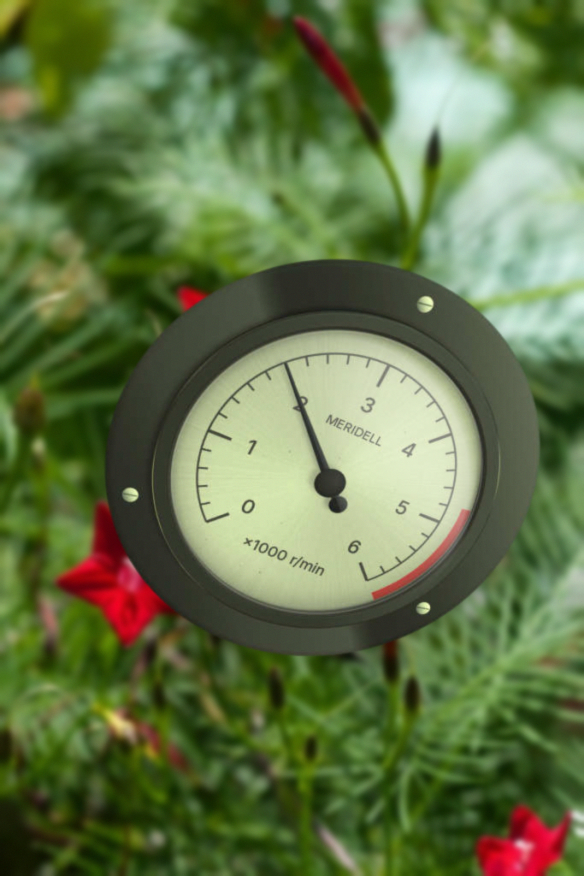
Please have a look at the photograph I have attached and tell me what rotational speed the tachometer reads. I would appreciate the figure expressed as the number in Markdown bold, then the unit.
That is **2000** rpm
